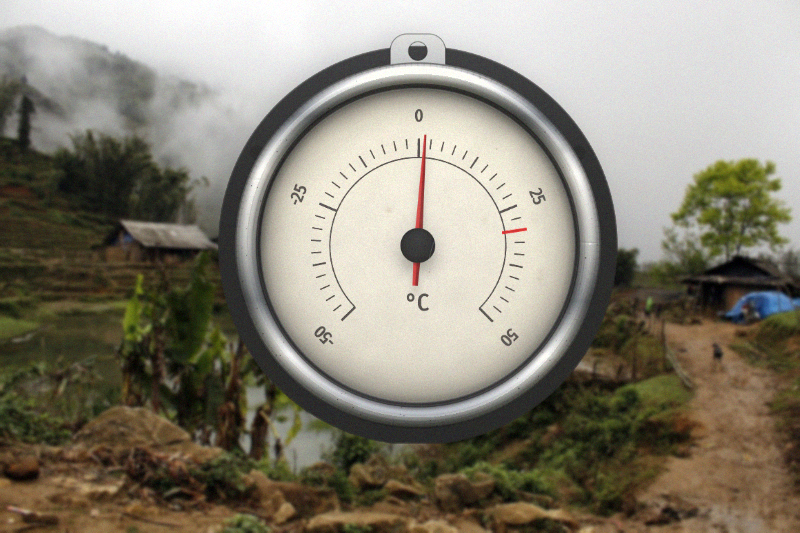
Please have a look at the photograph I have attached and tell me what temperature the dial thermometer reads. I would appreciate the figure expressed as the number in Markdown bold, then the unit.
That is **1.25** °C
